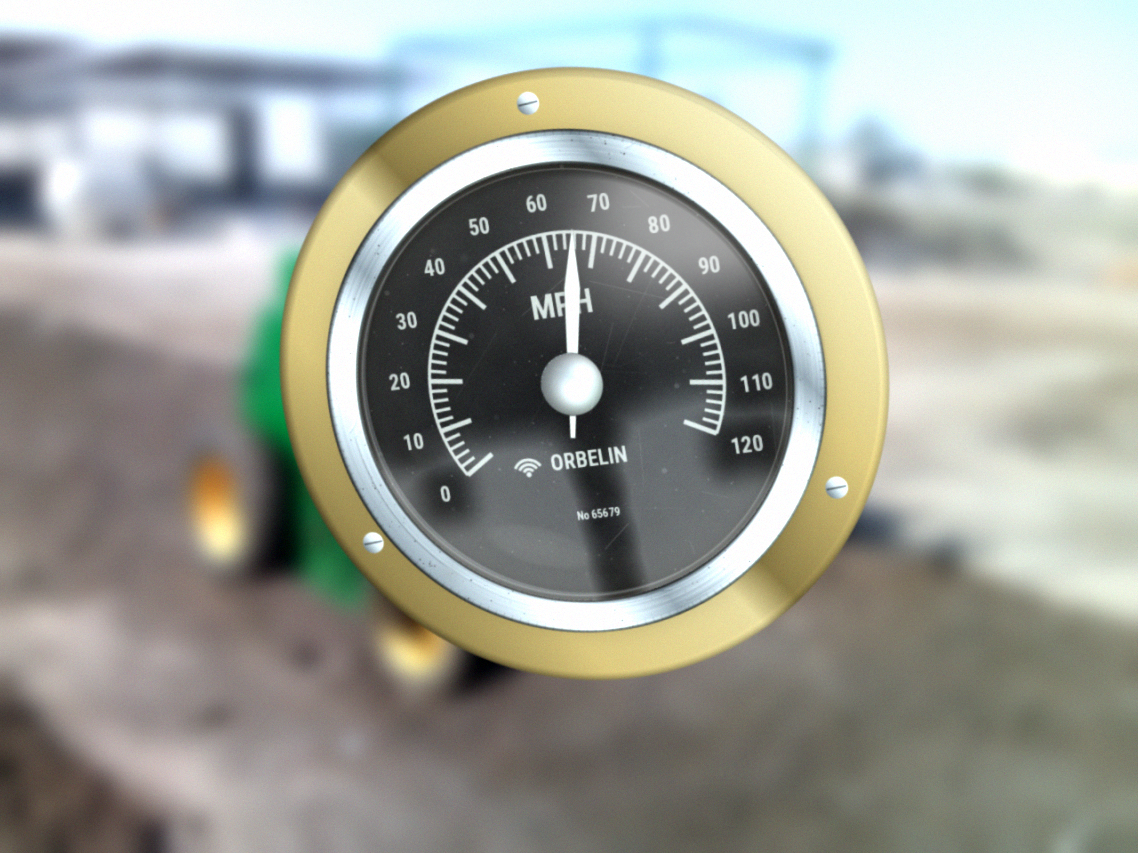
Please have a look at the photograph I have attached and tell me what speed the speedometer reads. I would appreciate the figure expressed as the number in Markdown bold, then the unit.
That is **66** mph
